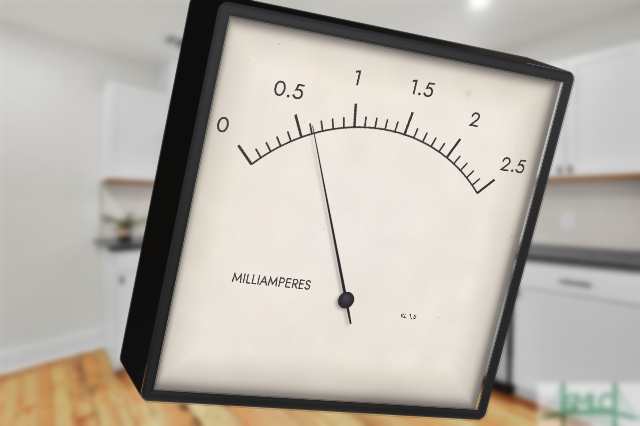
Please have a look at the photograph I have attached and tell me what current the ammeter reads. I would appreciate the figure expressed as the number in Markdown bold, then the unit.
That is **0.6** mA
